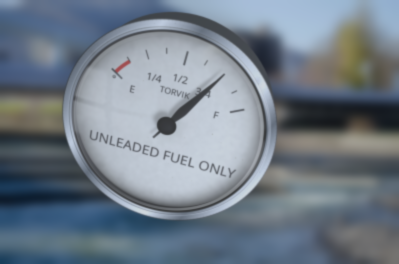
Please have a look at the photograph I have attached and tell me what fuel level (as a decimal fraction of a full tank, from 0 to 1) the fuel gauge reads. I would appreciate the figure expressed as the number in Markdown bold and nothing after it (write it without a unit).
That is **0.75**
